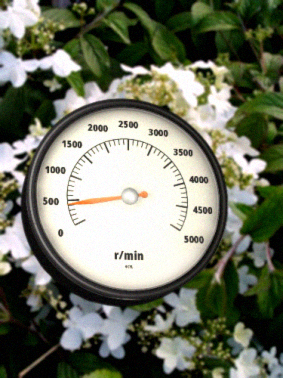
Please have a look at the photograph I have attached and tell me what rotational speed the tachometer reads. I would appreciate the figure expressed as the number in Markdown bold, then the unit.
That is **400** rpm
